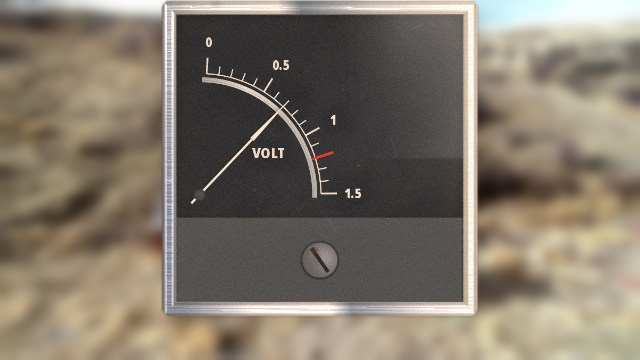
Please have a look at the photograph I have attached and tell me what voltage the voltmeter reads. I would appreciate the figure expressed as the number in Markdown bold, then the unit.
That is **0.7** V
